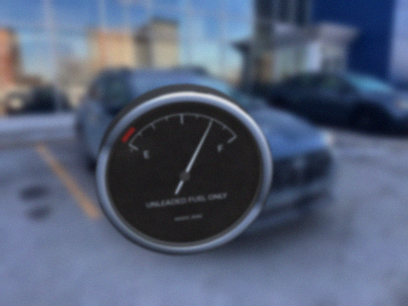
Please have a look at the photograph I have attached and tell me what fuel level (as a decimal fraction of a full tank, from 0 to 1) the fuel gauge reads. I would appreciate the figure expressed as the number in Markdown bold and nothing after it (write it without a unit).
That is **0.75**
